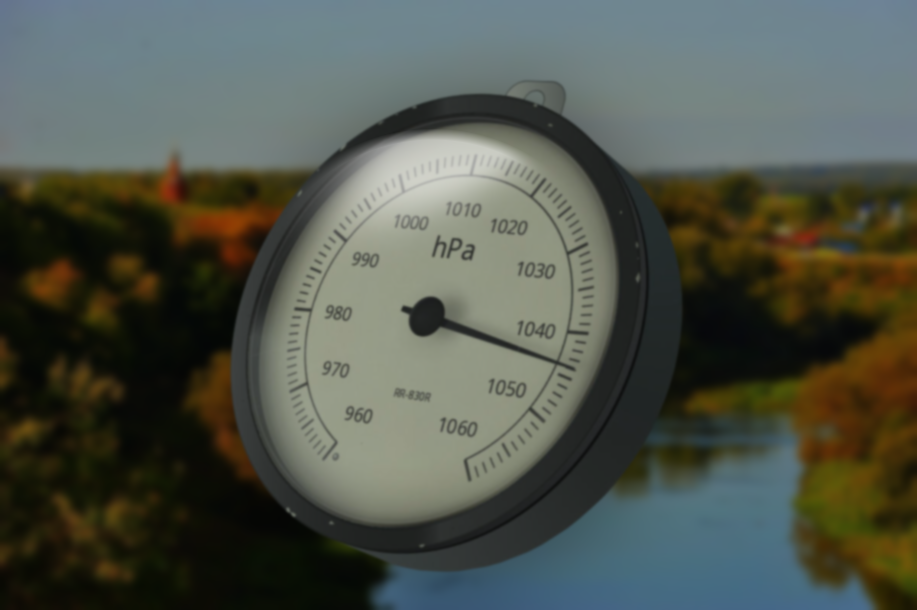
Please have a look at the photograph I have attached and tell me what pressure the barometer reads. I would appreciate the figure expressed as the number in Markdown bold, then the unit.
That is **1044** hPa
